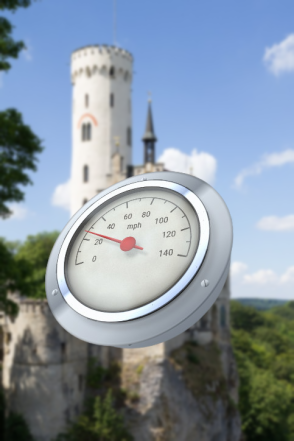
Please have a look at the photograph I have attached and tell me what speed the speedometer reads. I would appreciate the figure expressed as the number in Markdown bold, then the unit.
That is **25** mph
